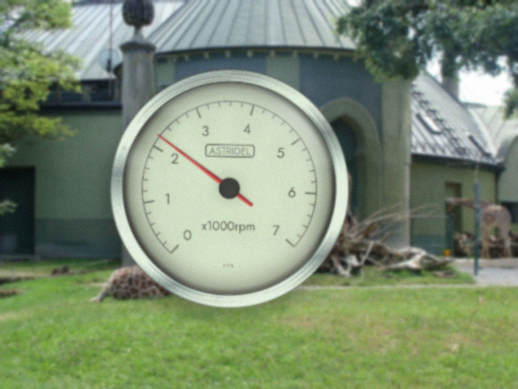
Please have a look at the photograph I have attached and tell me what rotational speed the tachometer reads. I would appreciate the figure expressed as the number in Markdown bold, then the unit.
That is **2200** rpm
